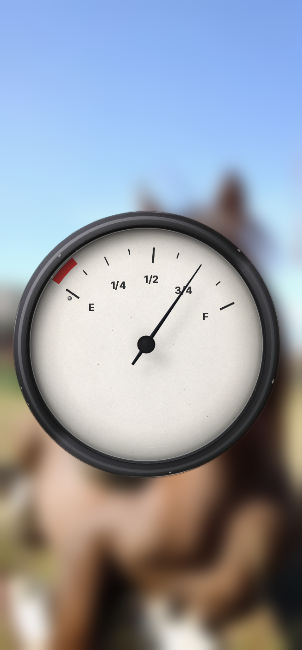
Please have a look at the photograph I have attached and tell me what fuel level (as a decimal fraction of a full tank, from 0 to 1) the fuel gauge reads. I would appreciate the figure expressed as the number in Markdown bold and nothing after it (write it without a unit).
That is **0.75**
